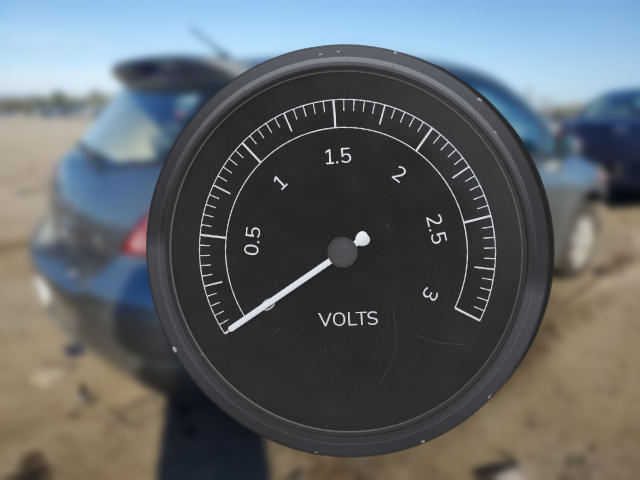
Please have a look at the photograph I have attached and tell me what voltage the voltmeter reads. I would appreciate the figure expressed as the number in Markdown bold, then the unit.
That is **0** V
